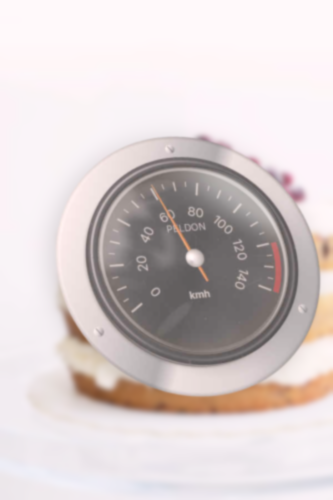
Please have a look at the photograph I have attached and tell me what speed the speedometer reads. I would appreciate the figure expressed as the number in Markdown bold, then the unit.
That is **60** km/h
